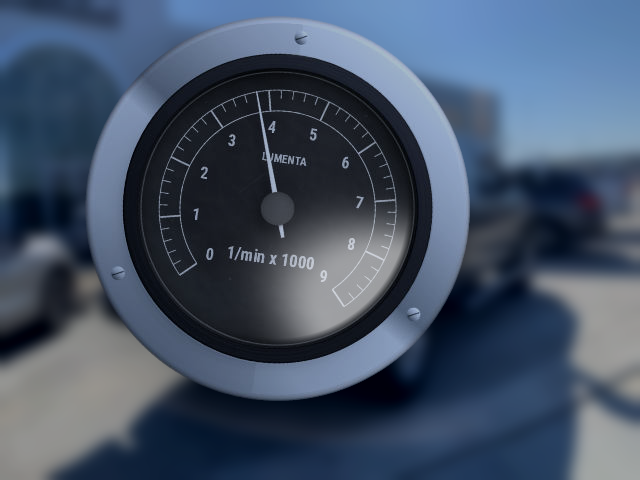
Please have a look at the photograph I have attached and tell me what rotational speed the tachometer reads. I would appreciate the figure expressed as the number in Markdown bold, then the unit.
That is **3800** rpm
